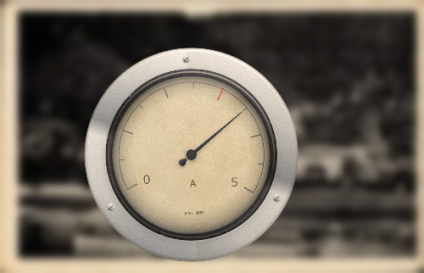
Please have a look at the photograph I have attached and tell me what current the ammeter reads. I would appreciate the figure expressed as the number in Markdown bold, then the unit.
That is **3.5** A
